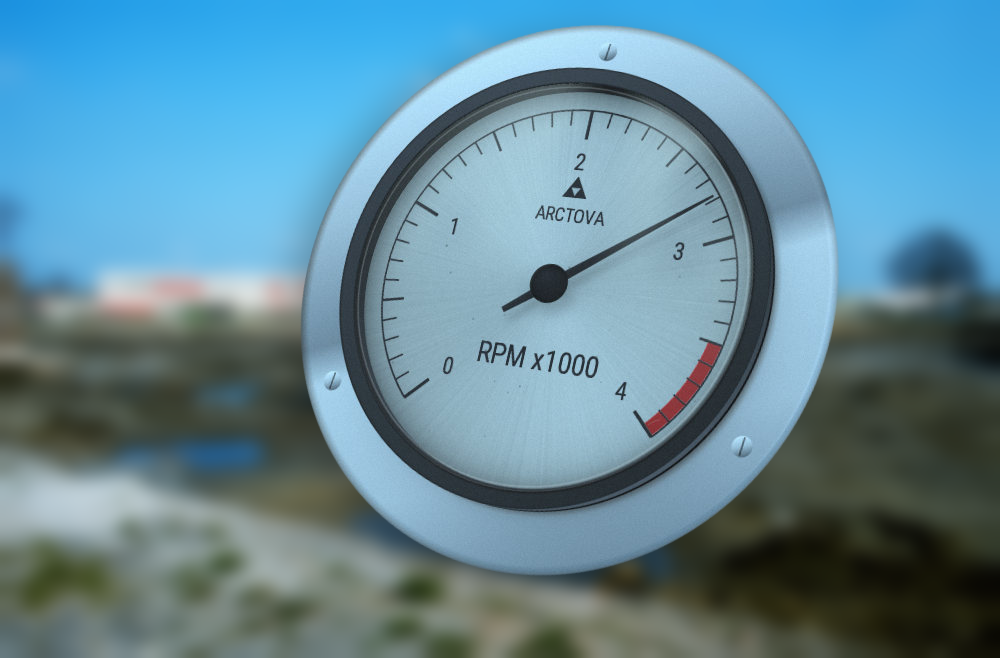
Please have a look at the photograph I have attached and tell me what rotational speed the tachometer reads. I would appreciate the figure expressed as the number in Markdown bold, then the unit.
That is **2800** rpm
